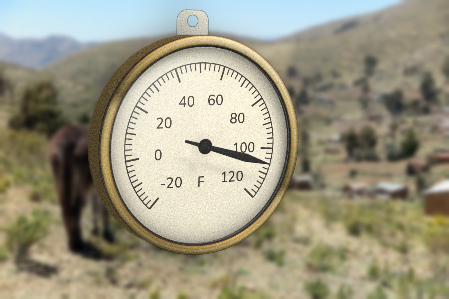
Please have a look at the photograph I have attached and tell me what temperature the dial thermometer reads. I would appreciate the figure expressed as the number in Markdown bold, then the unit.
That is **106** °F
